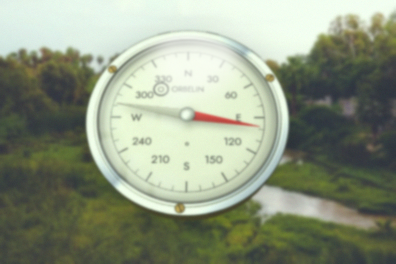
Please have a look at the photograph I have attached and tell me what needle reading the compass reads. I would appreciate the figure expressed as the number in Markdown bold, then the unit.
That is **100** °
